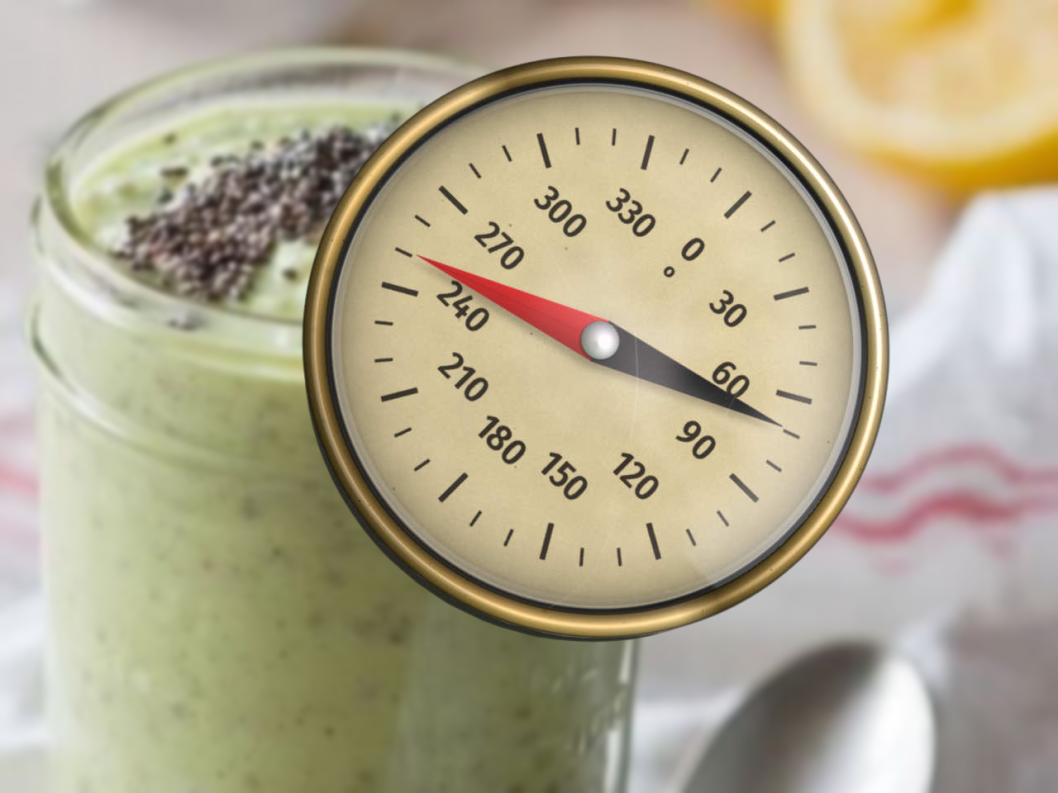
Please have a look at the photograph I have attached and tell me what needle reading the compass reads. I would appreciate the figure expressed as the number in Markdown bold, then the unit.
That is **250** °
